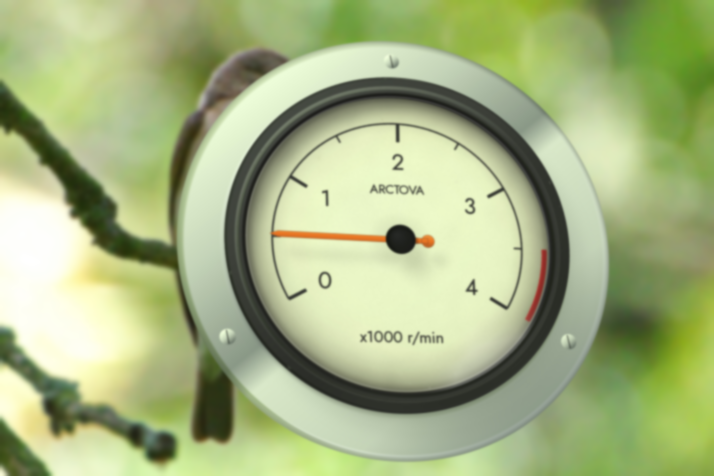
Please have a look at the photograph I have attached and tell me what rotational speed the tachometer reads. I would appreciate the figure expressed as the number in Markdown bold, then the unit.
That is **500** rpm
